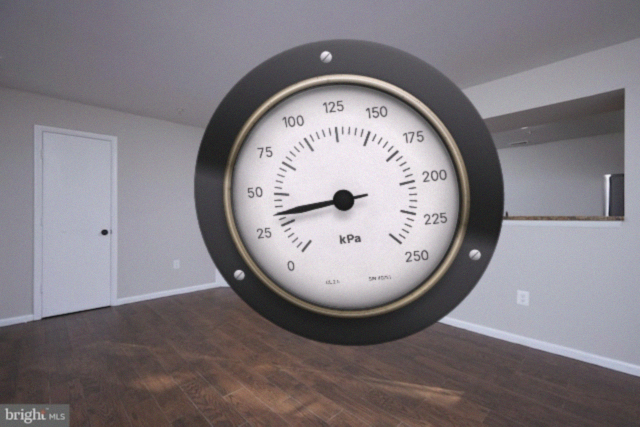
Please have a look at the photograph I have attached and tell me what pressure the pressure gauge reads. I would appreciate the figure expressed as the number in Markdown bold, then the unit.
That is **35** kPa
